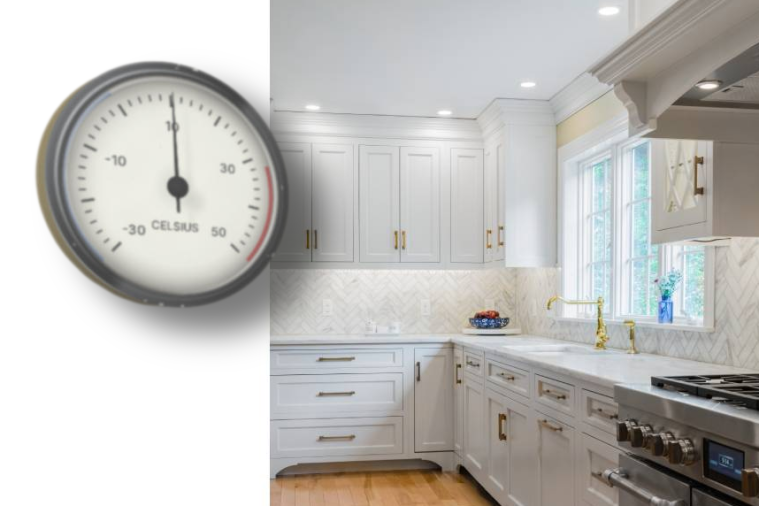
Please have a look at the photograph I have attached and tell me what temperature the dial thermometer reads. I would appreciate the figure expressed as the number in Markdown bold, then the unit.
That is **10** °C
